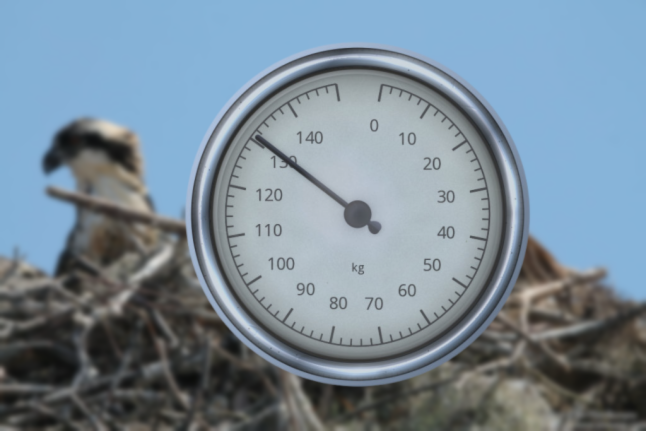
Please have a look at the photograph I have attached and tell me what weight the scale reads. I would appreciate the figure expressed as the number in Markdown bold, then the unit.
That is **131** kg
